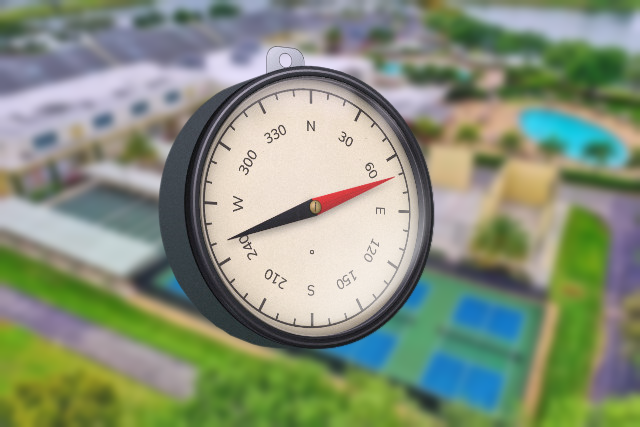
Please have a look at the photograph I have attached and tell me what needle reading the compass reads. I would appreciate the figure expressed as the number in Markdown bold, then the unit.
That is **70** °
